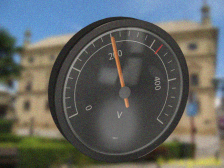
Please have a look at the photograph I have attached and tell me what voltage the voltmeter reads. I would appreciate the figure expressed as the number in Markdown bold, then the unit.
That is **200** V
